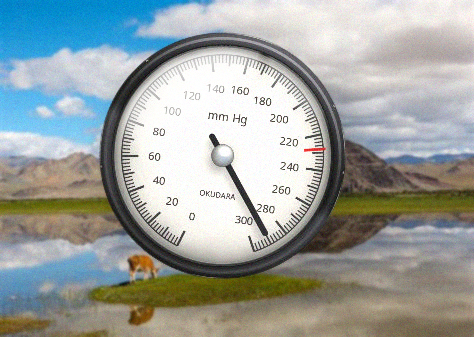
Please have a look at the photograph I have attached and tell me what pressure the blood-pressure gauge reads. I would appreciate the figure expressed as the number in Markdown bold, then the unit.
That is **290** mmHg
